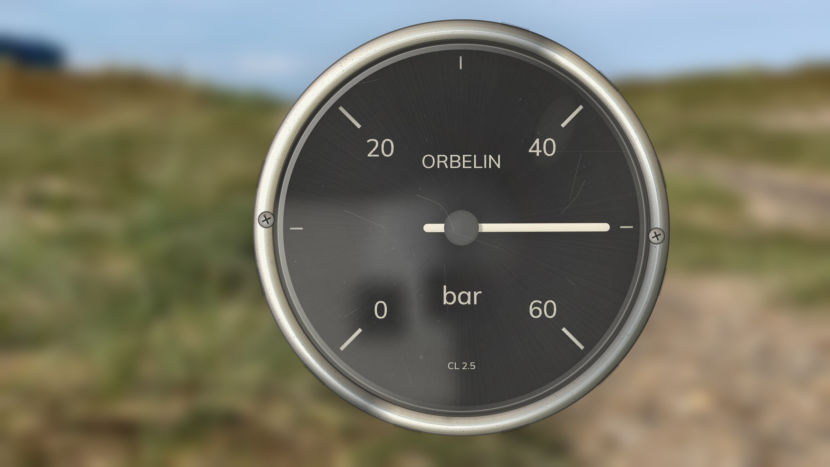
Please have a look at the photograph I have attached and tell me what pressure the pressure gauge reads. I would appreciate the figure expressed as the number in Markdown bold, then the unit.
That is **50** bar
